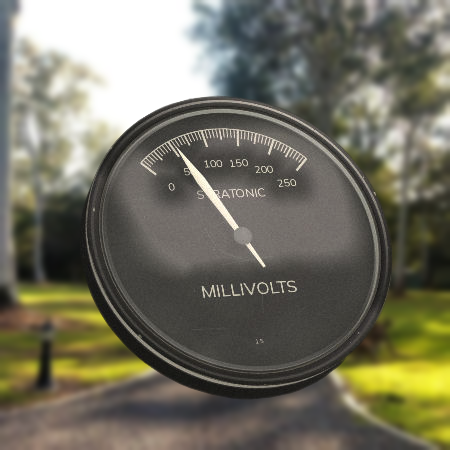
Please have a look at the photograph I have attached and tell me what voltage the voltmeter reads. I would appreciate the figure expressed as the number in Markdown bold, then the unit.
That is **50** mV
